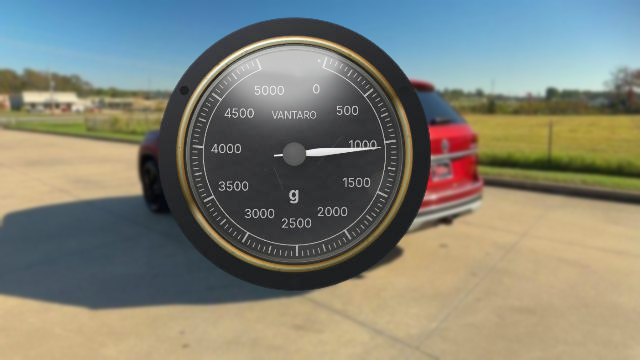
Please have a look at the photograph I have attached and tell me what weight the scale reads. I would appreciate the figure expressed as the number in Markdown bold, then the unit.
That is **1050** g
